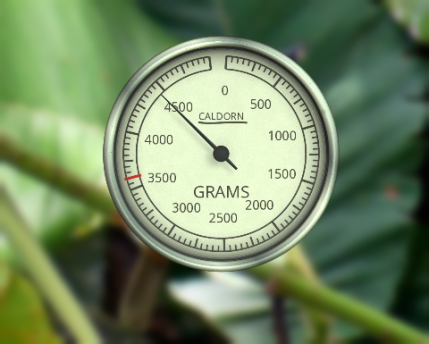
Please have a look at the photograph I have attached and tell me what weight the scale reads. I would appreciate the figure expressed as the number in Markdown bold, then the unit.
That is **4450** g
